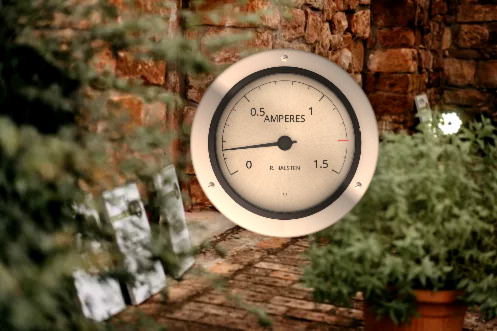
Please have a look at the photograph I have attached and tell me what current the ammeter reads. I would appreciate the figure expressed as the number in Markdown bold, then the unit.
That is **0.15** A
